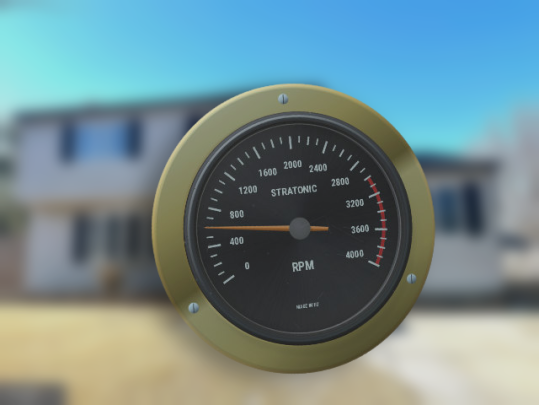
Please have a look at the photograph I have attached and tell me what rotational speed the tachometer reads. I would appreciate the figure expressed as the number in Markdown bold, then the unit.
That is **600** rpm
